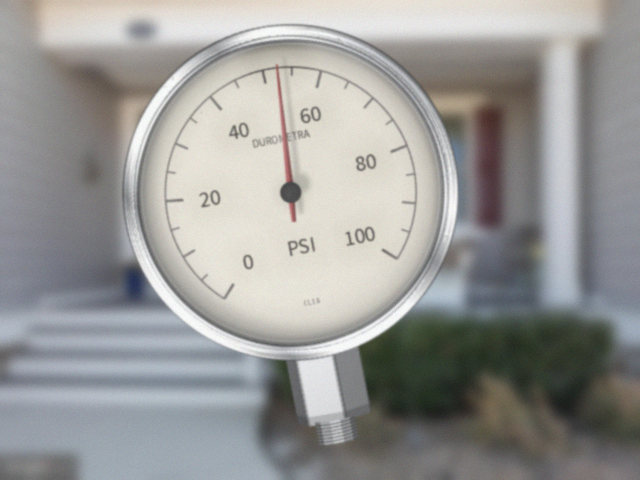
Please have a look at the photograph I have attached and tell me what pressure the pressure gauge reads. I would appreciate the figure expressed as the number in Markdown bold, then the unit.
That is **52.5** psi
